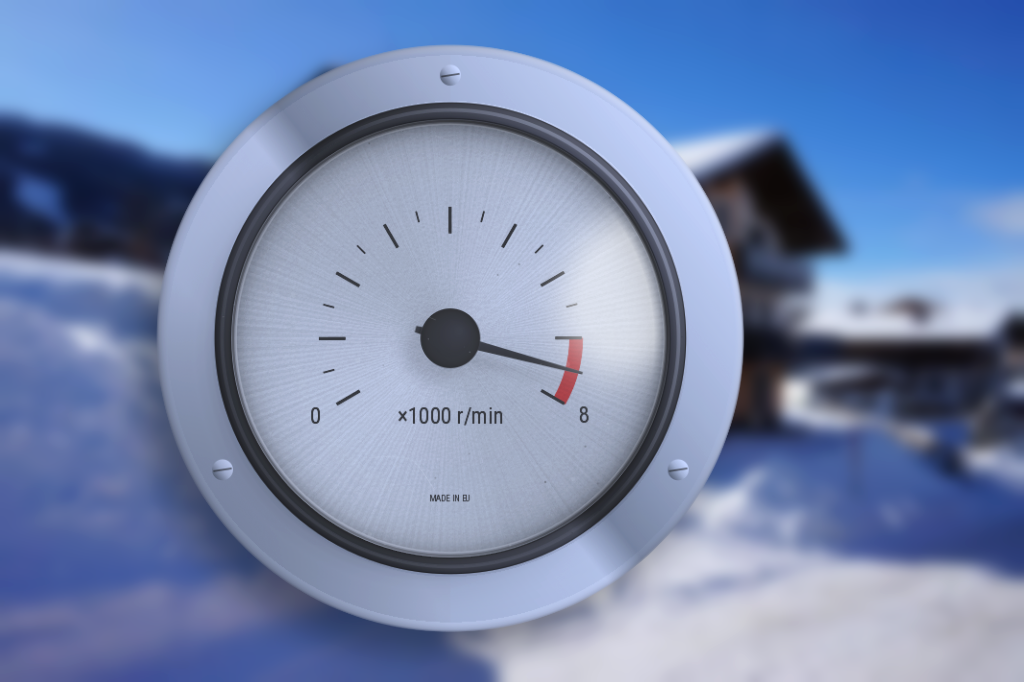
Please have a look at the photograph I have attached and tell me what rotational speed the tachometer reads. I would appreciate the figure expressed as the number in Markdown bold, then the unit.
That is **7500** rpm
